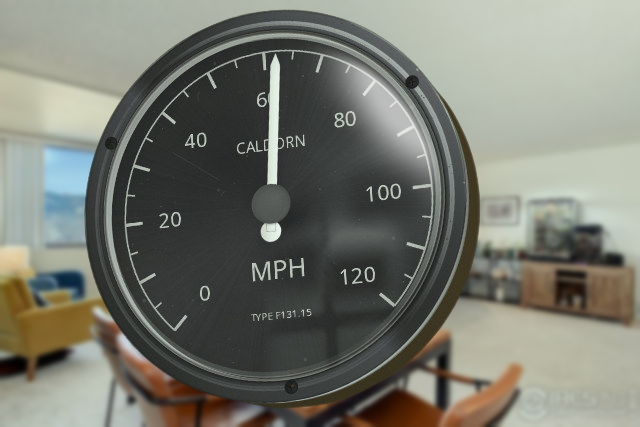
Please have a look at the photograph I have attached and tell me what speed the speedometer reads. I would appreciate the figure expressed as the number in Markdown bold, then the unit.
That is **62.5** mph
